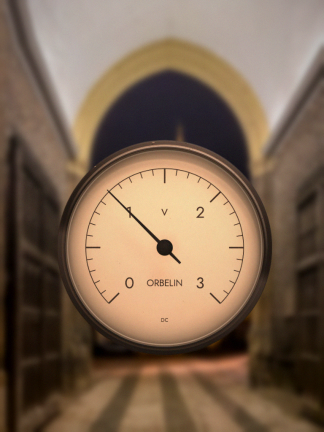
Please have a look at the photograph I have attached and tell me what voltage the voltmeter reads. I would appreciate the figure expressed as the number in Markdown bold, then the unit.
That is **1** V
